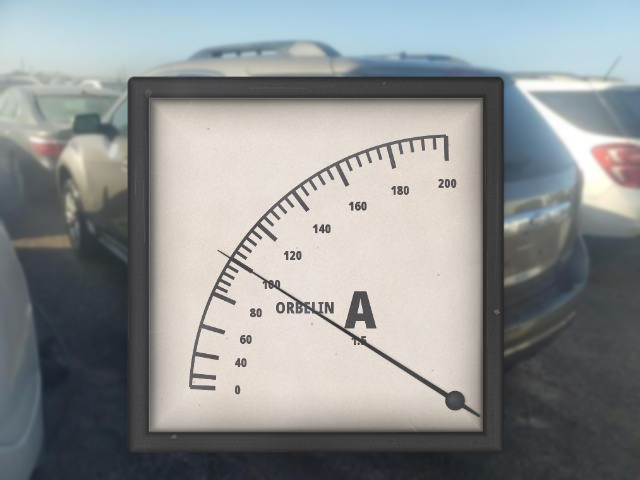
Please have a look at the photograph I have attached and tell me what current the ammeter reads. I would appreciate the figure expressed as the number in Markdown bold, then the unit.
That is **100** A
